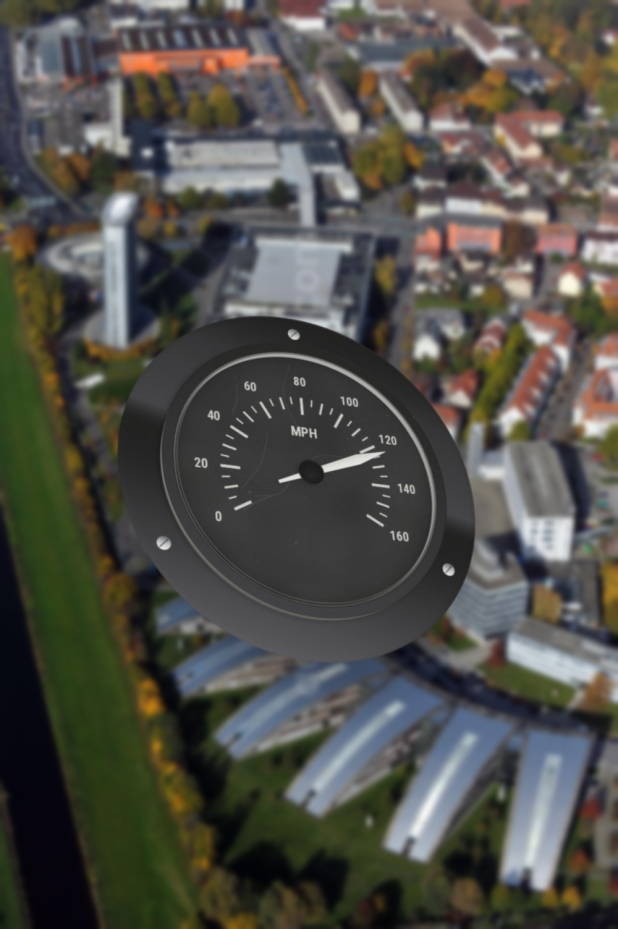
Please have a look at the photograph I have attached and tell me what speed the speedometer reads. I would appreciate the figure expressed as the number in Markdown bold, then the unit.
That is **125** mph
